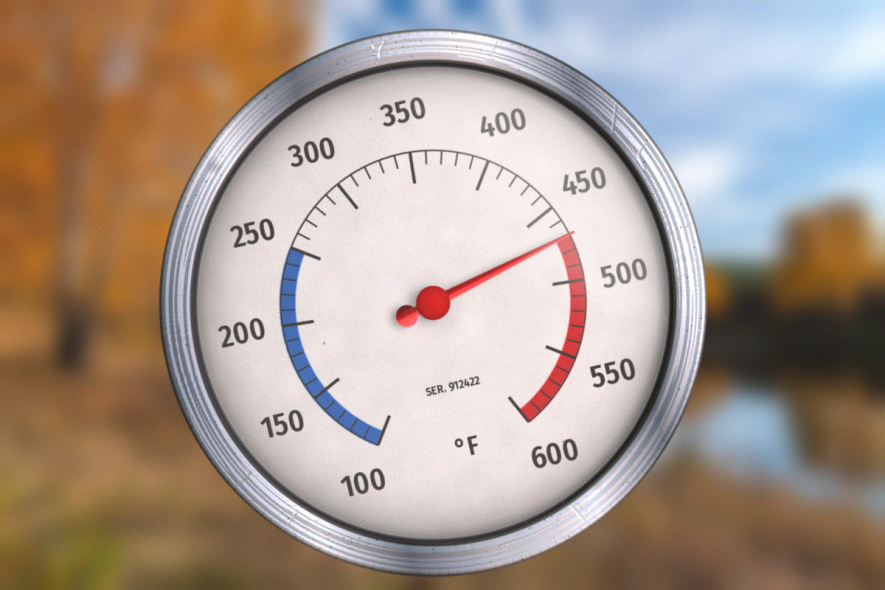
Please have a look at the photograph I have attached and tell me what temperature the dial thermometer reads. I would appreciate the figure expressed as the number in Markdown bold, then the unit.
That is **470** °F
